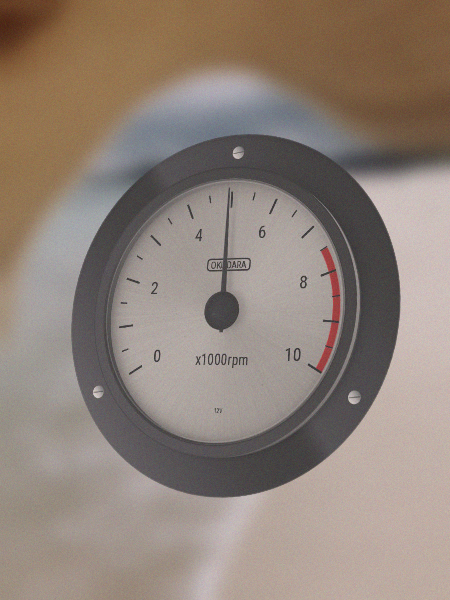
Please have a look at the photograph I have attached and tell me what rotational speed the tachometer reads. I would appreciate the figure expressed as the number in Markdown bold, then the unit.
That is **5000** rpm
